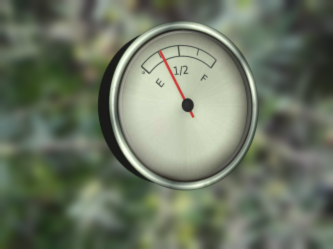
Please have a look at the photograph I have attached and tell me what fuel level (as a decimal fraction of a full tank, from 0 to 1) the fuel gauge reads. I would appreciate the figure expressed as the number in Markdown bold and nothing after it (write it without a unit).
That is **0.25**
